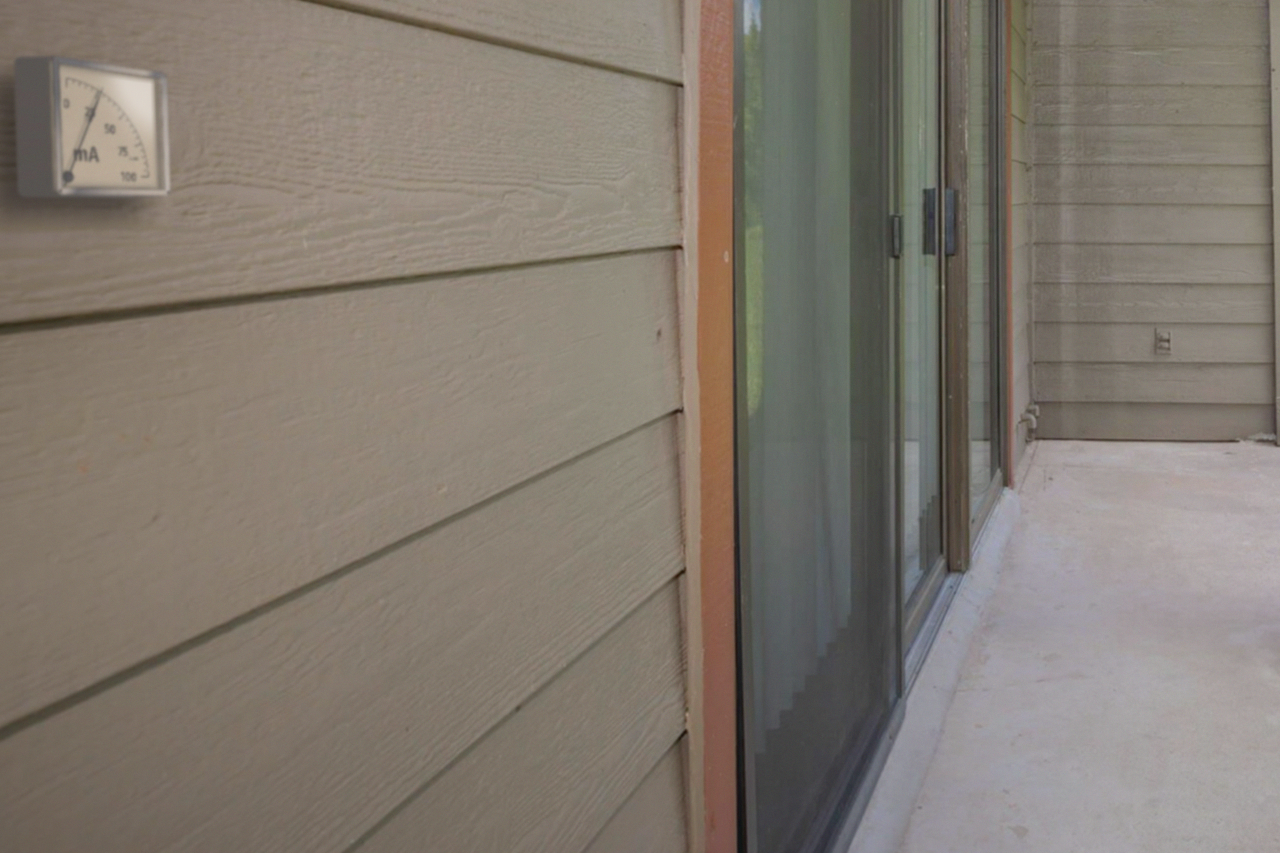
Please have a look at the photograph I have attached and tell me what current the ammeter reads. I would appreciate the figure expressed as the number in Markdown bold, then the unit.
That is **25** mA
